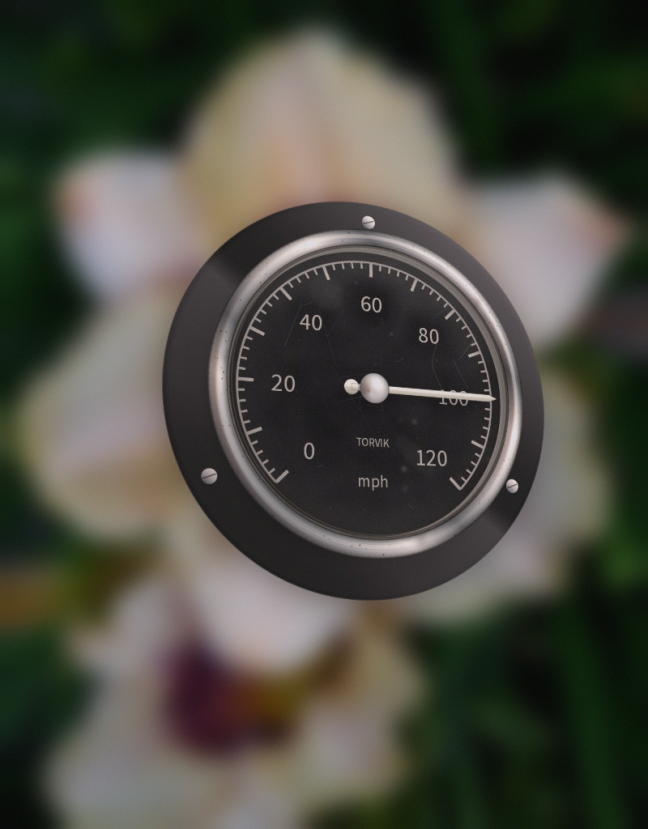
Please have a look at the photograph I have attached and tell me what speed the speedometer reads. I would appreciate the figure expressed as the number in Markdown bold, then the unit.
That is **100** mph
